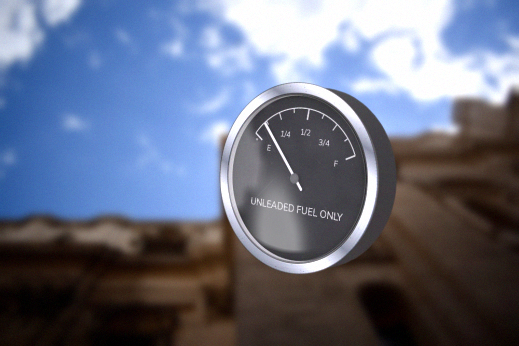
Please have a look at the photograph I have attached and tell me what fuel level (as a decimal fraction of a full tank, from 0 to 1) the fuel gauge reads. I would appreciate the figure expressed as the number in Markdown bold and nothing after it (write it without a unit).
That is **0.125**
